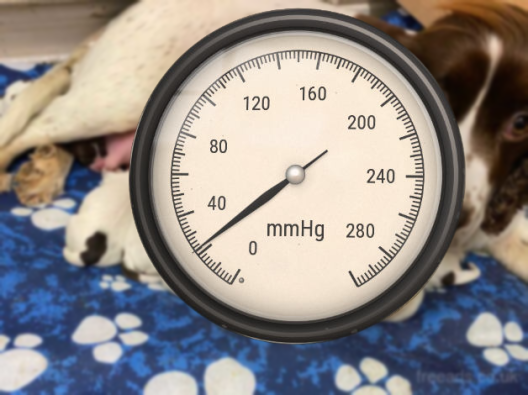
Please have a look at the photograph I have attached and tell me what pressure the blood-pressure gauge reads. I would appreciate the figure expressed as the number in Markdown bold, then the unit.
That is **22** mmHg
